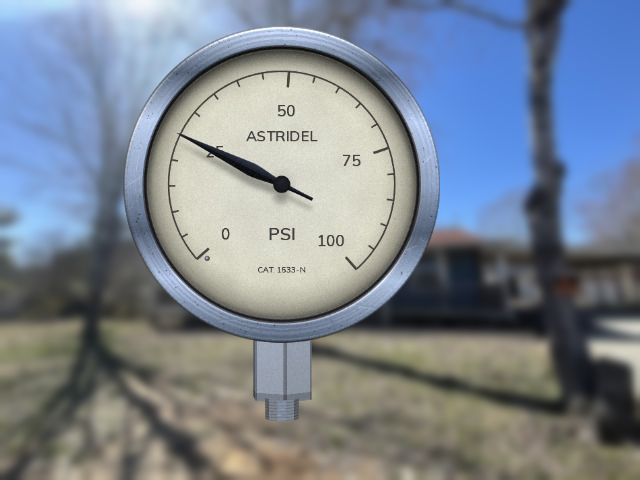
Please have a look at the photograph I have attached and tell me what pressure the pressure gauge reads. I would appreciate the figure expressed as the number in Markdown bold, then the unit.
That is **25** psi
